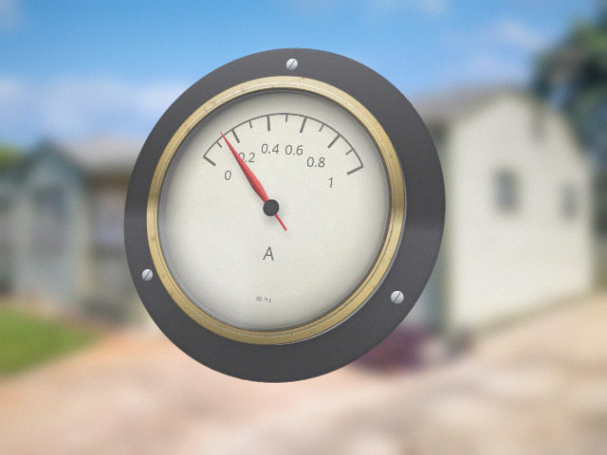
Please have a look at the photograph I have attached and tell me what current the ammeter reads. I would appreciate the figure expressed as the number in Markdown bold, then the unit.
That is **0.15** A
